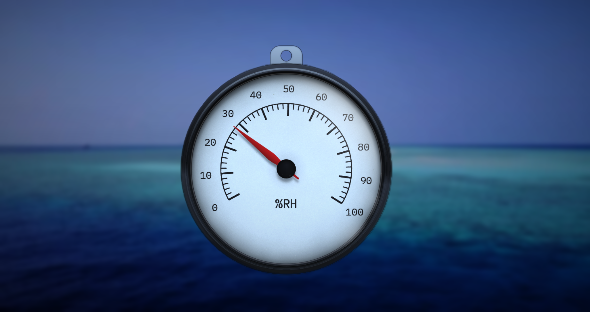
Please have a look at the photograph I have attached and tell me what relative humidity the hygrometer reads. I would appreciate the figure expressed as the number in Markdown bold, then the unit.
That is **28** %
